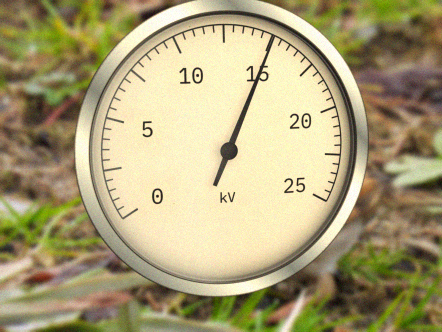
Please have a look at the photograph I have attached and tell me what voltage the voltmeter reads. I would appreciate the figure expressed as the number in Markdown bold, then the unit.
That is **15** kV
